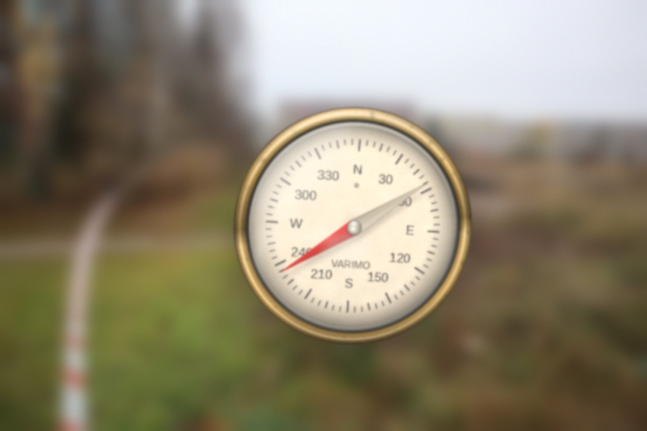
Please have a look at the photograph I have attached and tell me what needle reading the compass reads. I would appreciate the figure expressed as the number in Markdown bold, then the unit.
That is **235** °
